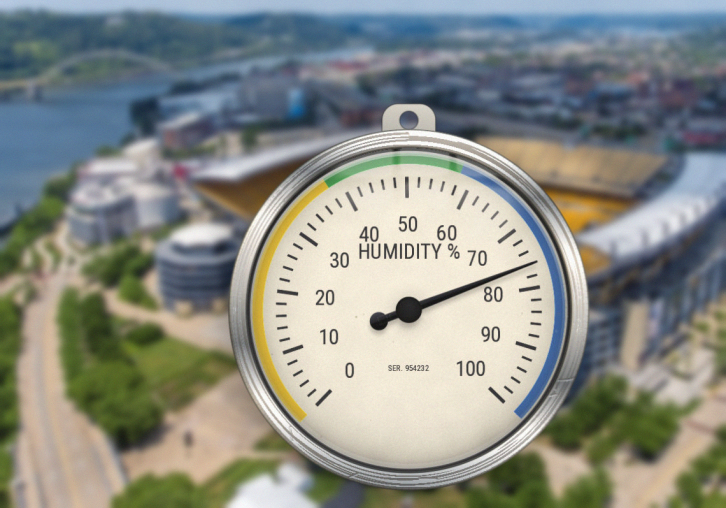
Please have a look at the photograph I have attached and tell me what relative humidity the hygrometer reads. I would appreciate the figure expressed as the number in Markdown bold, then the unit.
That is **76** %
